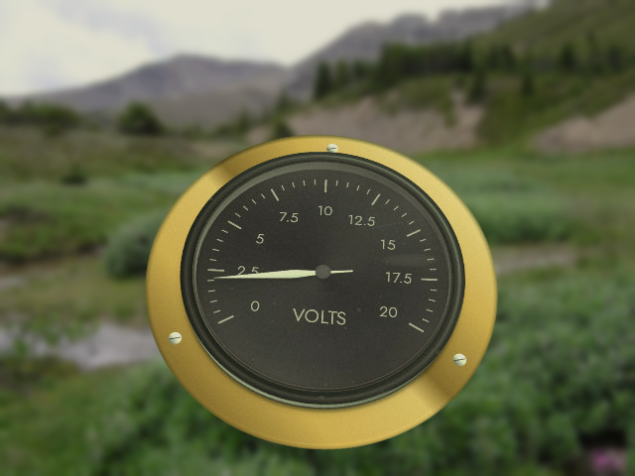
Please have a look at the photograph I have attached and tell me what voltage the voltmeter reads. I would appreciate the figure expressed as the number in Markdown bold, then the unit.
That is **2** V
